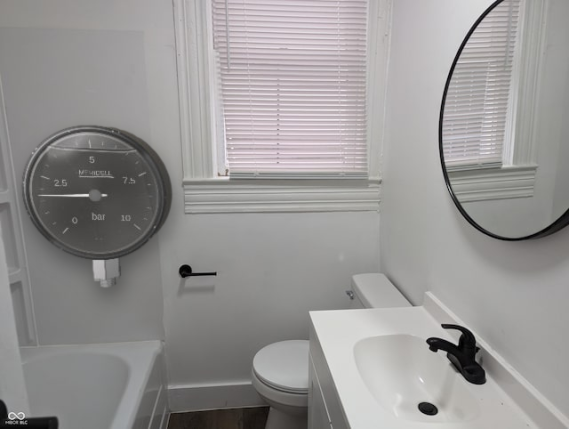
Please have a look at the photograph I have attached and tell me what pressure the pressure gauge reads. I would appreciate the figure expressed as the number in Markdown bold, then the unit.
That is **1.75** bar
